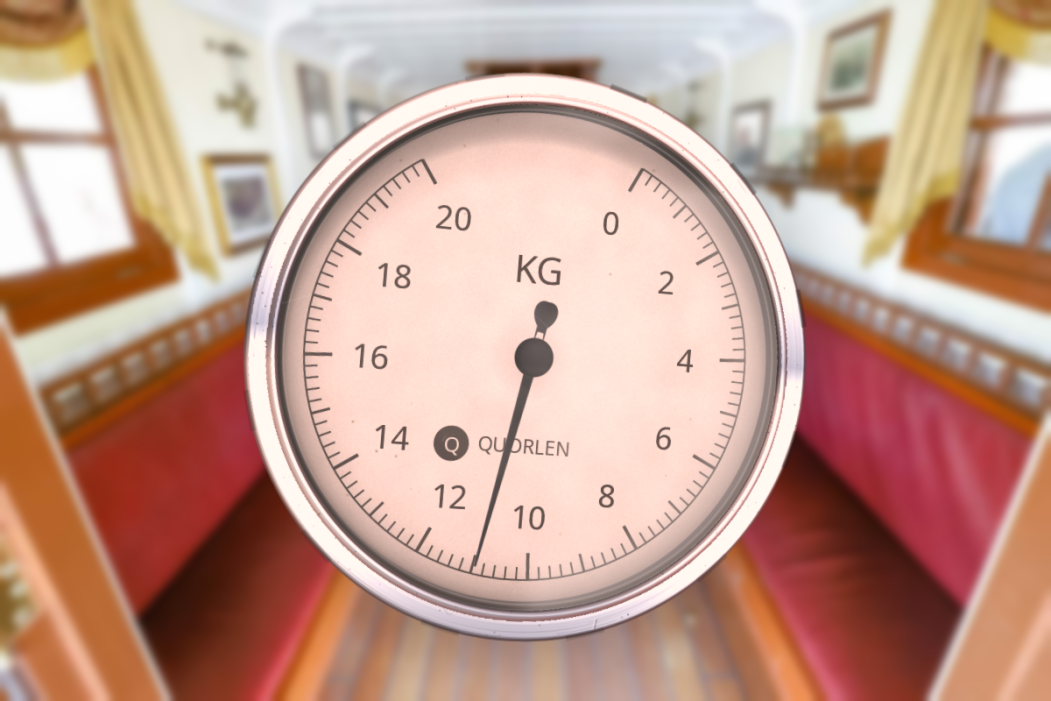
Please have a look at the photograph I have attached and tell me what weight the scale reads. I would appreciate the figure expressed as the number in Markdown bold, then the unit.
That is **11** kg
